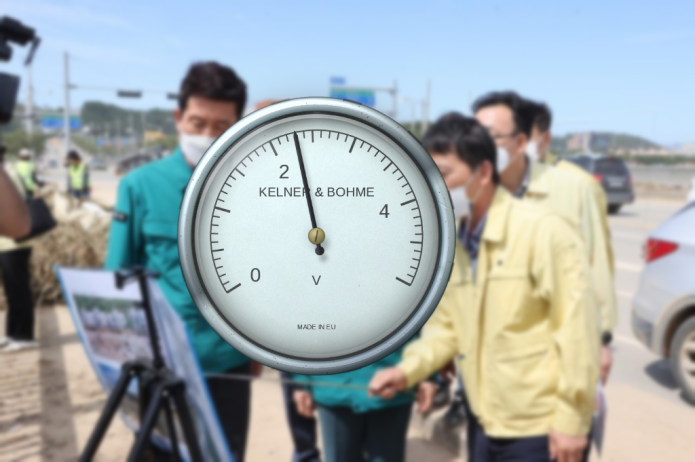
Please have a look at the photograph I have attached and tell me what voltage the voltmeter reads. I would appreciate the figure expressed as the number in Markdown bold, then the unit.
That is **2.3** V
